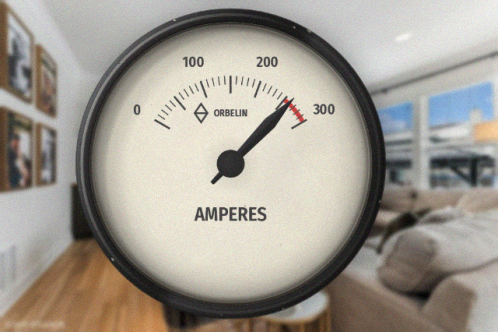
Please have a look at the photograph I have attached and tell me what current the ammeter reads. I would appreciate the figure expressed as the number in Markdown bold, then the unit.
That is **260** A
